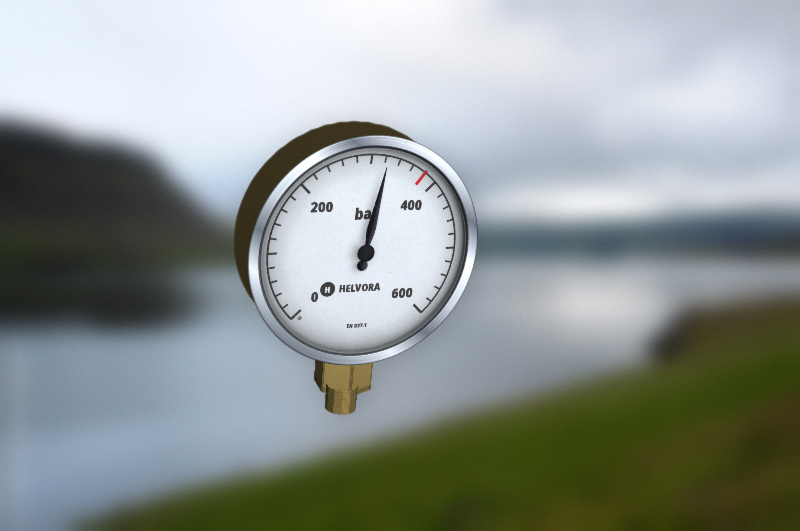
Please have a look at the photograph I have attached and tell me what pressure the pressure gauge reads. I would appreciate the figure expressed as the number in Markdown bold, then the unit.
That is **320** bar
